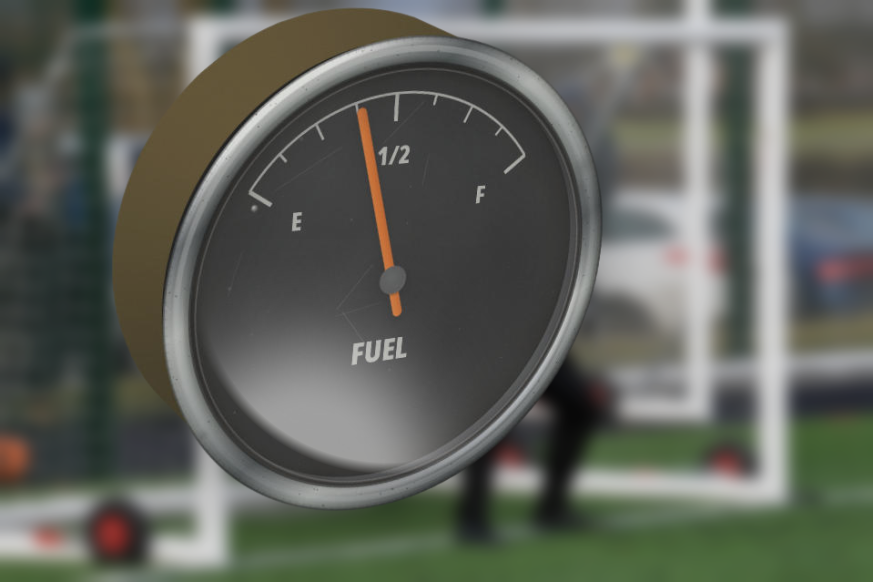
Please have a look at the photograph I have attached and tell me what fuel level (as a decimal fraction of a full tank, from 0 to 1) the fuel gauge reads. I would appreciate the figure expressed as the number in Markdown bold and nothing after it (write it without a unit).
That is **0.375**
